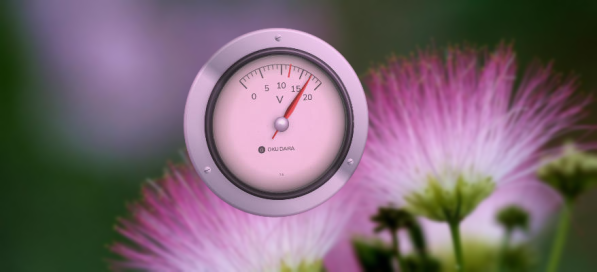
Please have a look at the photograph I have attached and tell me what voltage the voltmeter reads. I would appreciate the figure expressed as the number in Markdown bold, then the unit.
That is **17** V
